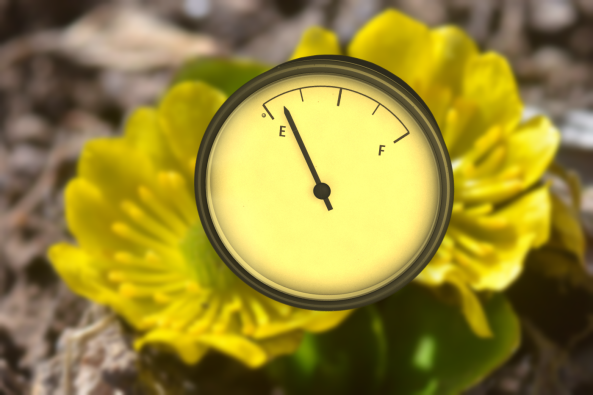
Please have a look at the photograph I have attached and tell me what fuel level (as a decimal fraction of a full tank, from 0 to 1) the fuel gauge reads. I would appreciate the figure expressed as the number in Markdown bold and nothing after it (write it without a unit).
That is **0.125**
